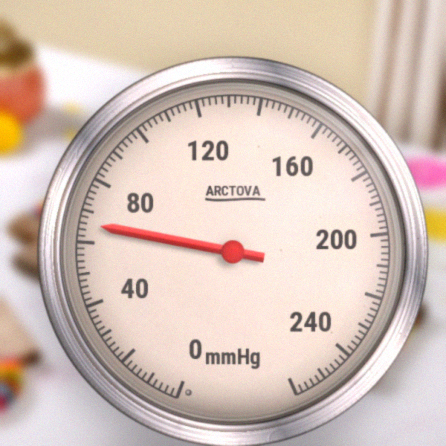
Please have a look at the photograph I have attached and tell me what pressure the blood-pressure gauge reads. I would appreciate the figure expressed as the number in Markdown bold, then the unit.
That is **66** mmHg
